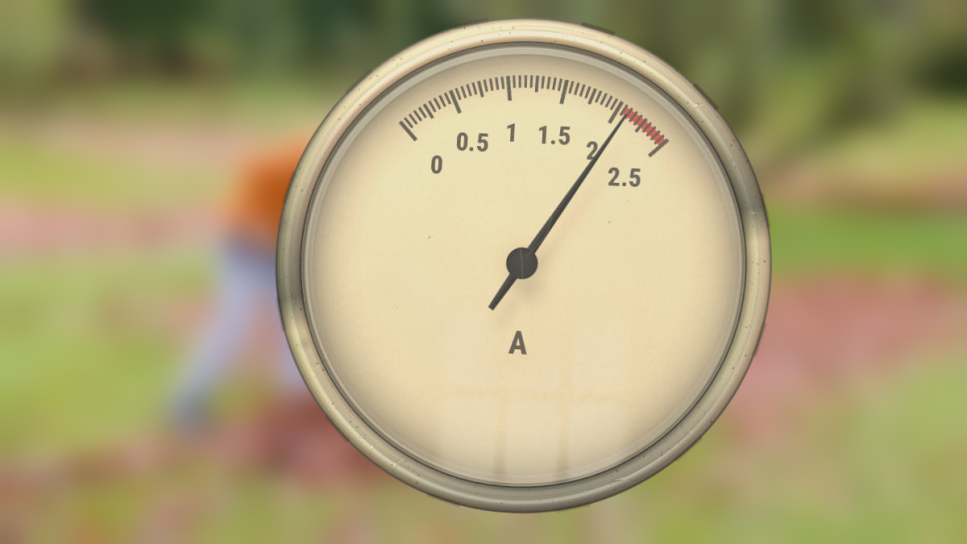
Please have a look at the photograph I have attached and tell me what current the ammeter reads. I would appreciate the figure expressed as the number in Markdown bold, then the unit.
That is **2.1** A
